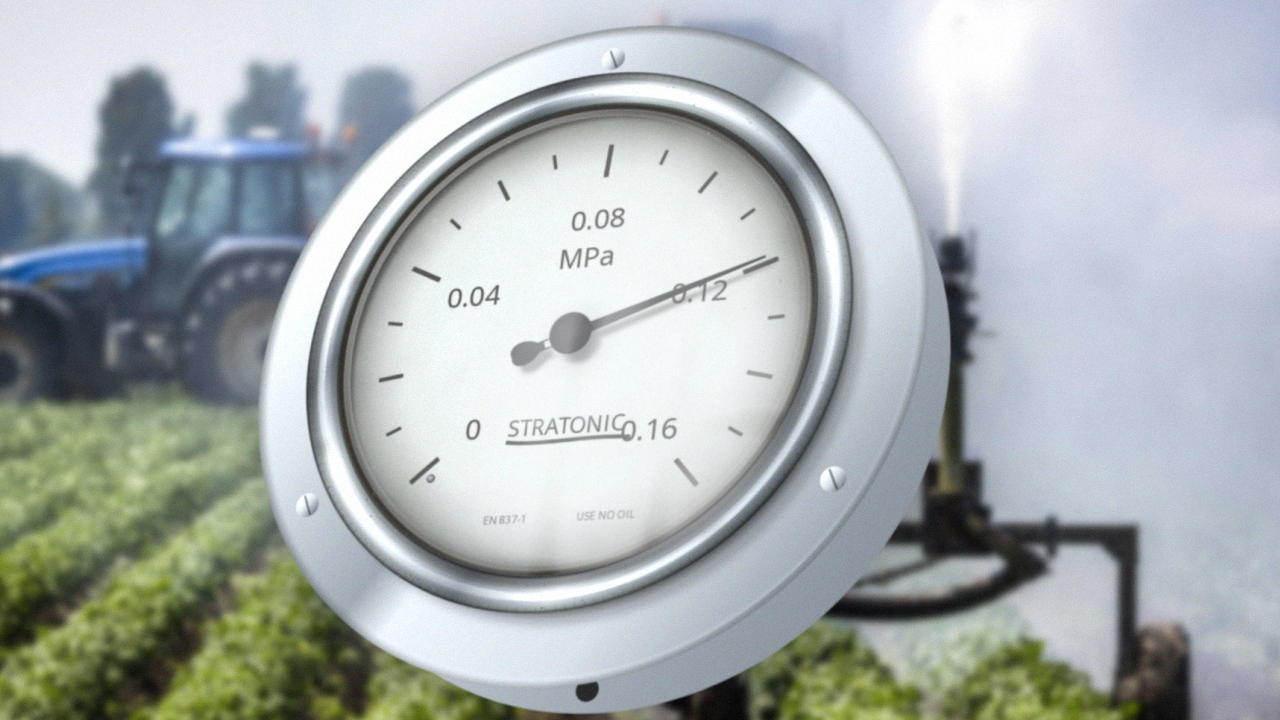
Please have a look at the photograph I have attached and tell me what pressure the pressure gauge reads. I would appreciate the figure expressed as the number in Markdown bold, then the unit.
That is **0.12** MPa
